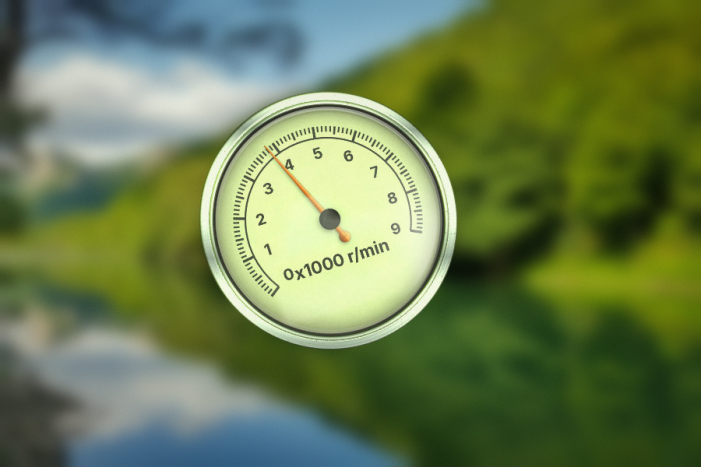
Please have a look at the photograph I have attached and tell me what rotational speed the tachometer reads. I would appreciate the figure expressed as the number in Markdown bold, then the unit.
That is **3800** rpm
